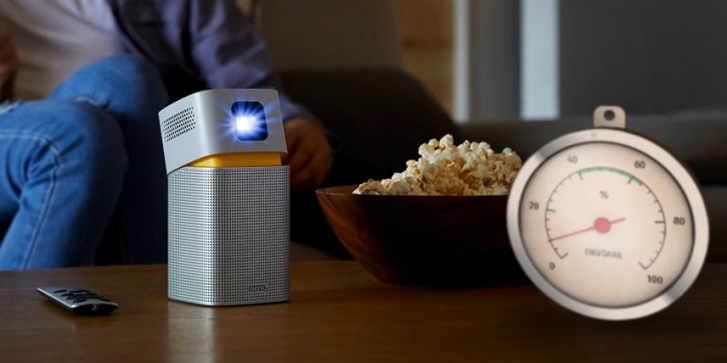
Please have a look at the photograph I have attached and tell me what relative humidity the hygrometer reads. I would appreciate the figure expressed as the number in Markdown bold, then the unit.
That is **8** %
